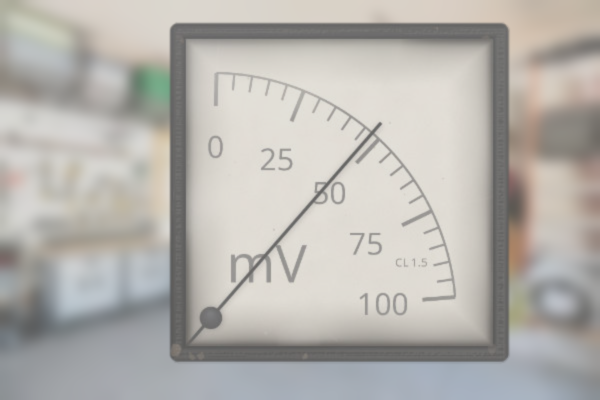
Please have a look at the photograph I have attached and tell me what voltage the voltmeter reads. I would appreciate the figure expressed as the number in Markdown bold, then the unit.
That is **47.5** mV
